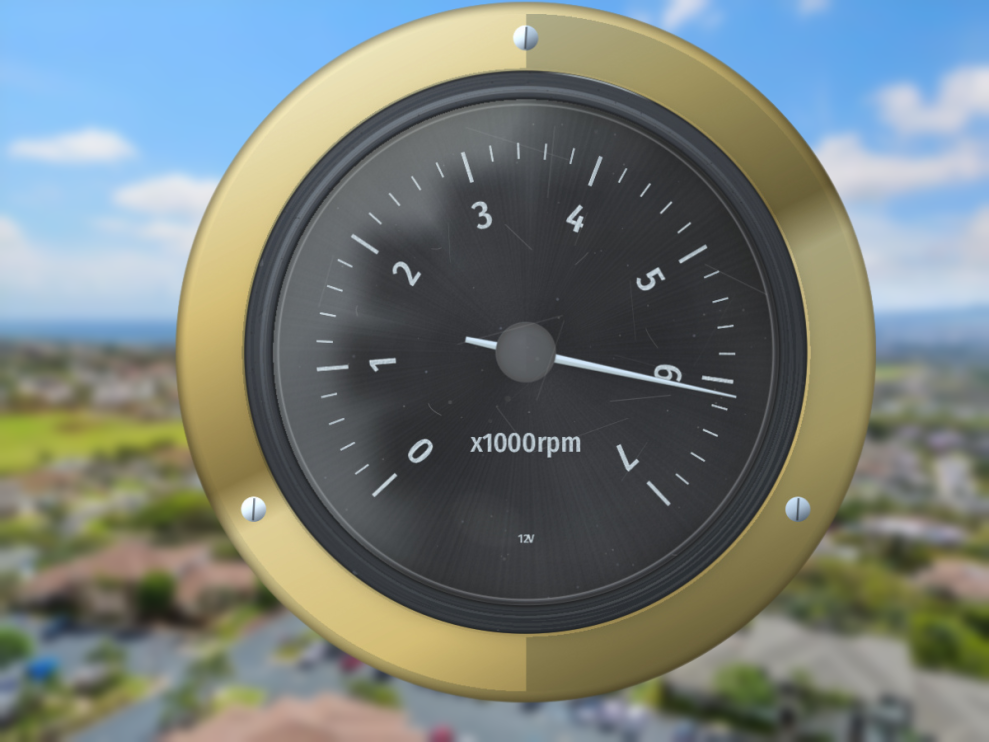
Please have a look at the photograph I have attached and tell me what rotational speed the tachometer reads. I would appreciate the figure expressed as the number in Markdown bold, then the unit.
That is **6100** rpm
